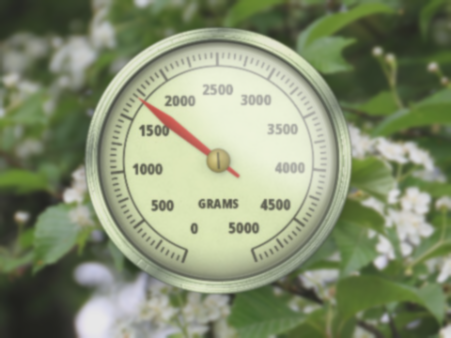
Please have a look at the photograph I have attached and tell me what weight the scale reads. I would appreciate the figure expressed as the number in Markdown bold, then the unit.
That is **1700** g
